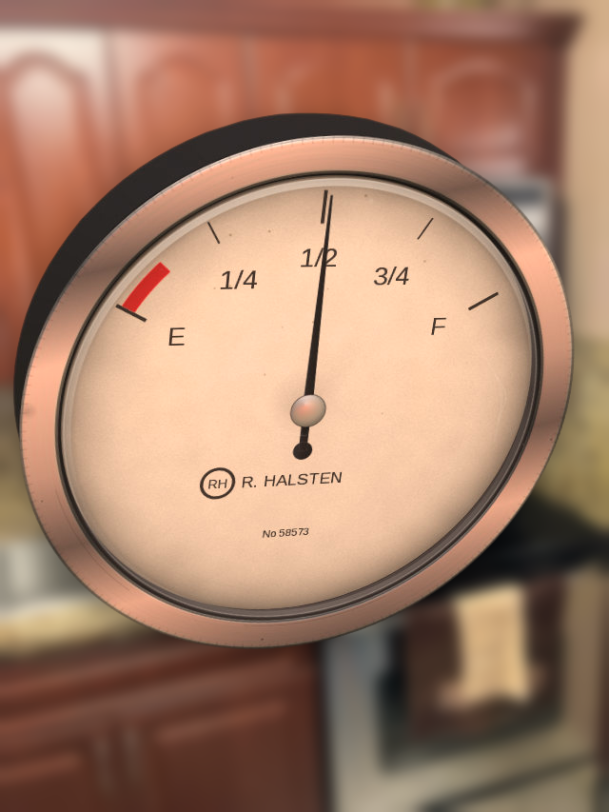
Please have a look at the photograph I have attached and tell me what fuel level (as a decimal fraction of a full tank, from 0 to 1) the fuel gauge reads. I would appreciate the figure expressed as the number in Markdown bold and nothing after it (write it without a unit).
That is **0.5**
